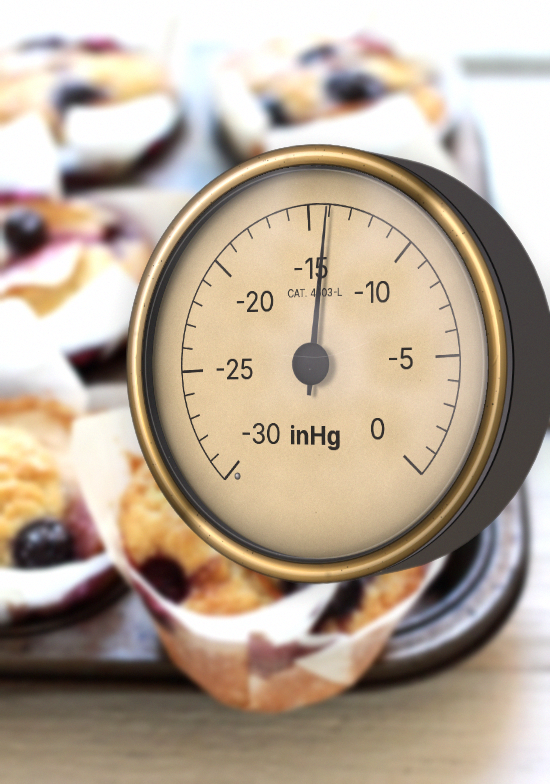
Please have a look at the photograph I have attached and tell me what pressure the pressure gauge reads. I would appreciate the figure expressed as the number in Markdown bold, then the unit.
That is **-14** inHg
